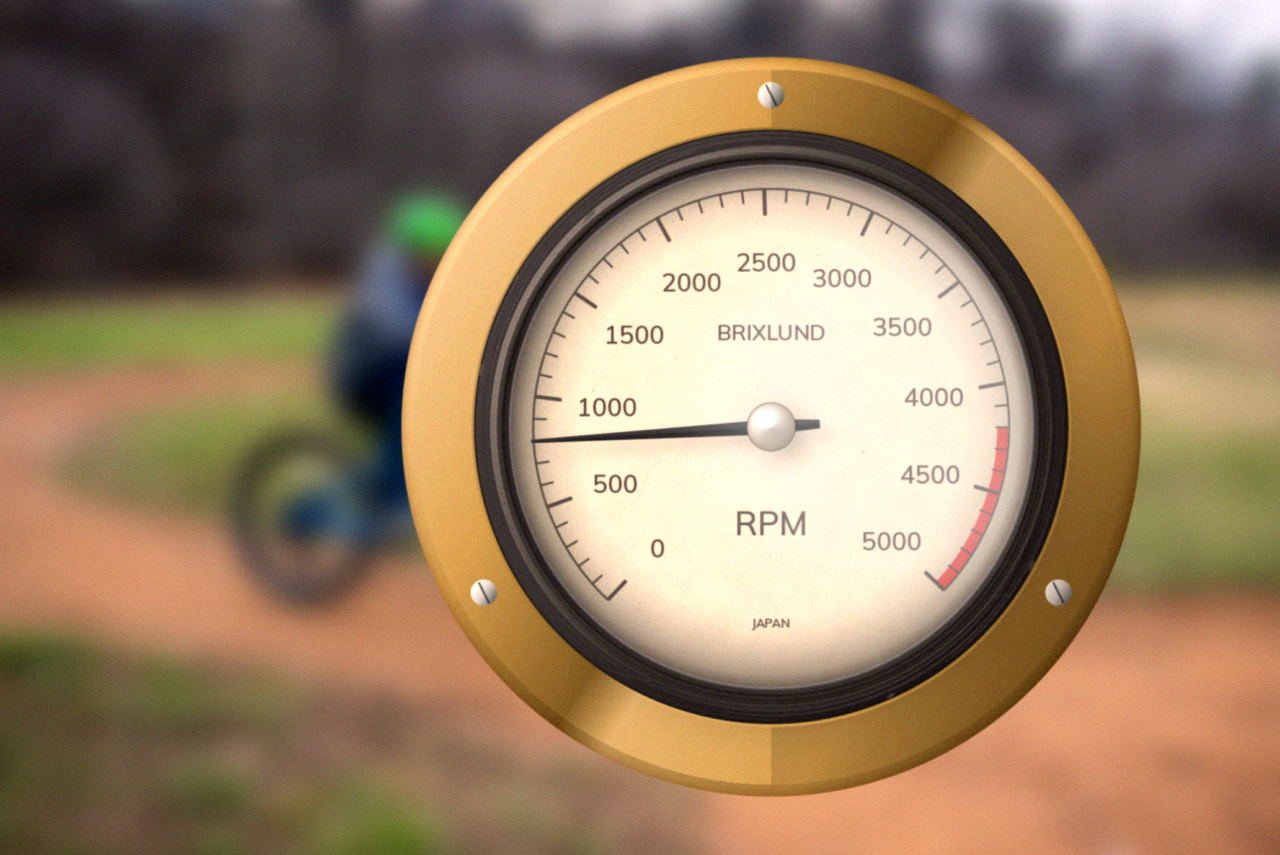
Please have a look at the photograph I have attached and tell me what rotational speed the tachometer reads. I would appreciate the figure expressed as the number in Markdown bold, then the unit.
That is **800** rpm
